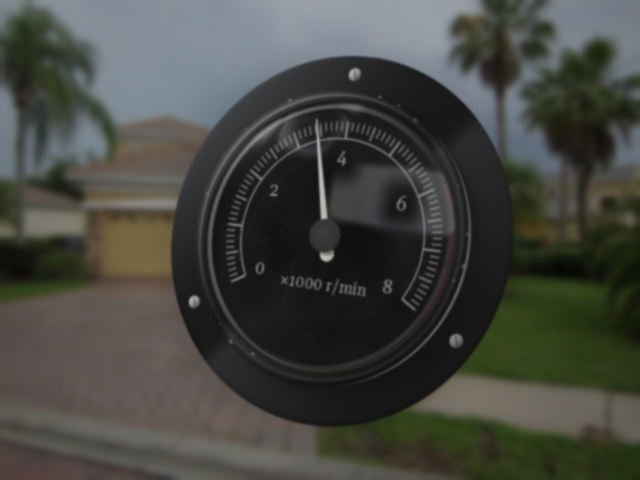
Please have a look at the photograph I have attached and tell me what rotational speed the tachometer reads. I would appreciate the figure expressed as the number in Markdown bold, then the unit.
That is **3500** rpm
